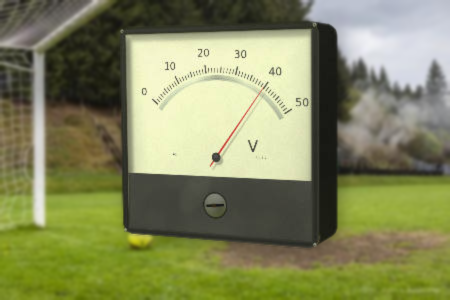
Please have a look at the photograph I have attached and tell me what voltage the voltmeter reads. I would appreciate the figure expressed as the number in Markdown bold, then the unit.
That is **40** V
